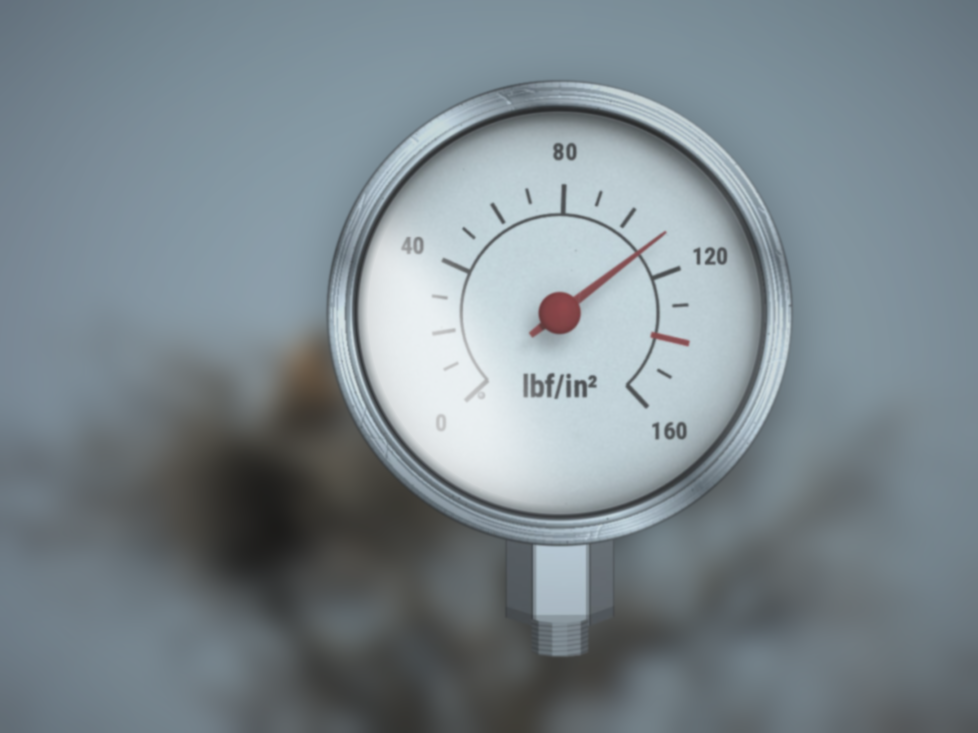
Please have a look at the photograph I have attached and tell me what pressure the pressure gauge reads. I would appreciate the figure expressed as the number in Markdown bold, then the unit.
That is **110** psi
